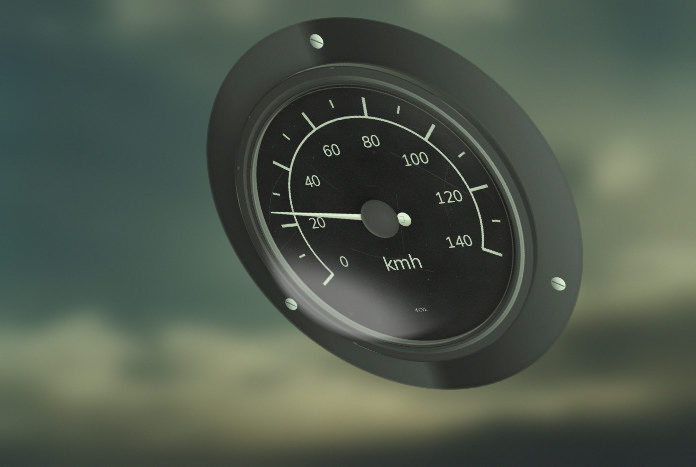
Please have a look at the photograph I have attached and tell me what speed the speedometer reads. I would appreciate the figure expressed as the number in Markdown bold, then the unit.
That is **25** km/h
